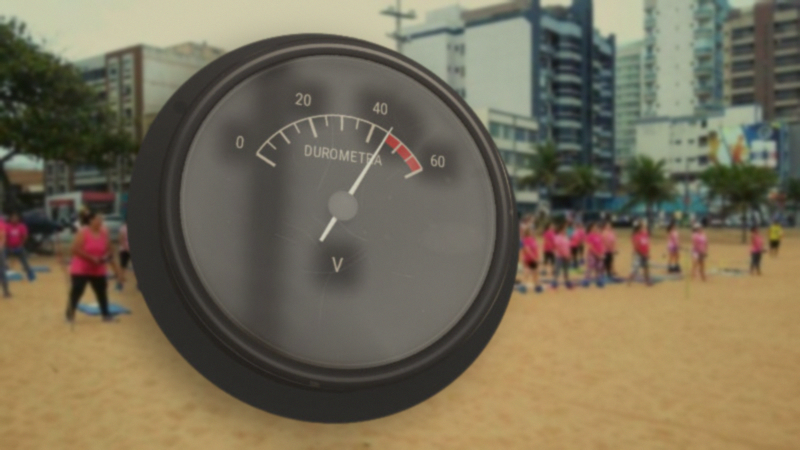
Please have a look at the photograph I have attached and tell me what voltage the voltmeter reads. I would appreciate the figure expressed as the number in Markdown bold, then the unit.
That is **45** V
